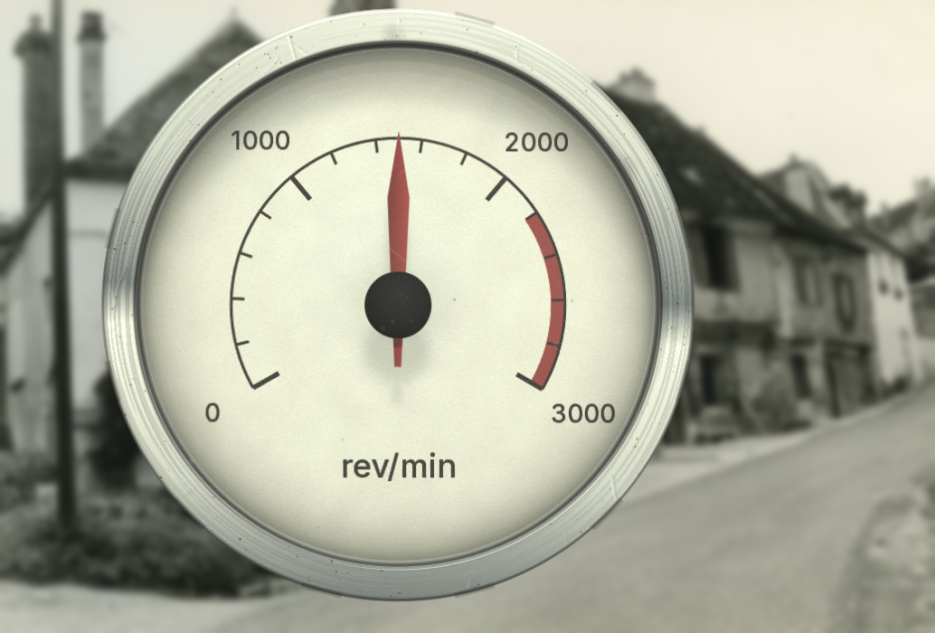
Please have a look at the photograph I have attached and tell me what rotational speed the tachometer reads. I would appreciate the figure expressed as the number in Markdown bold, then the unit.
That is **1500** rpm
